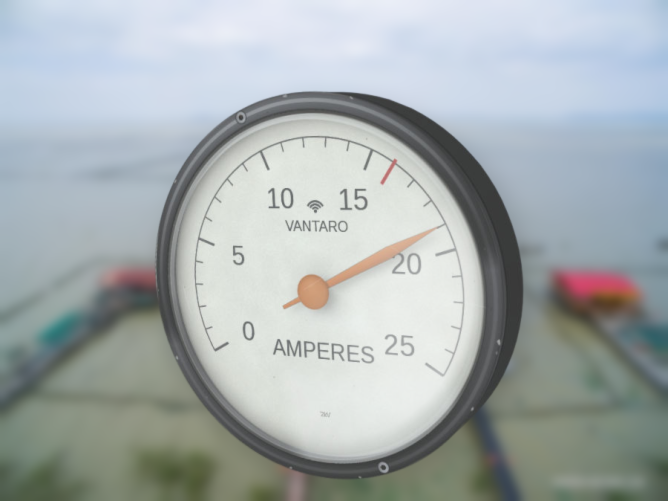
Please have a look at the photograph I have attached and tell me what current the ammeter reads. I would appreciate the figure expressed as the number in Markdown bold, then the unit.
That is **19** A
